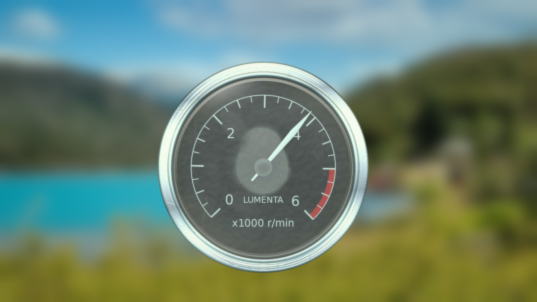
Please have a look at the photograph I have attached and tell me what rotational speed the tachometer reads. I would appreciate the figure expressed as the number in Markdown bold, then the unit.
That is **3875** rpm
